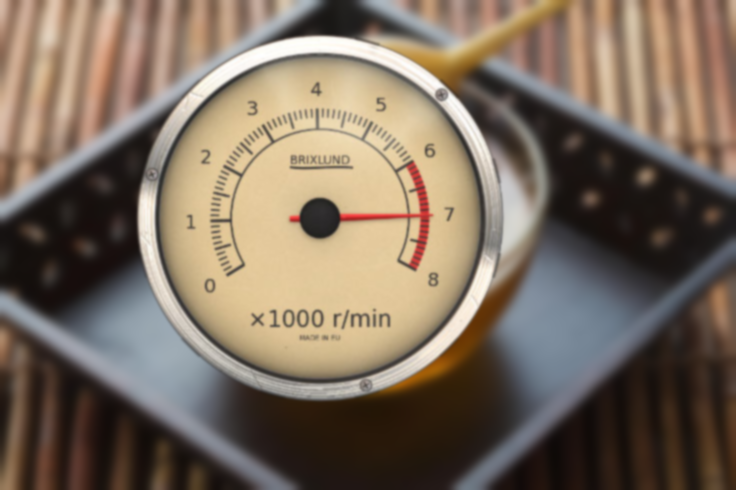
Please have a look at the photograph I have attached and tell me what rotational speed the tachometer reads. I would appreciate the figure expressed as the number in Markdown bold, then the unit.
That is **7000** rpm
